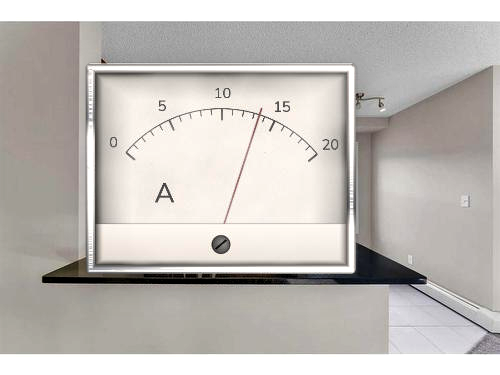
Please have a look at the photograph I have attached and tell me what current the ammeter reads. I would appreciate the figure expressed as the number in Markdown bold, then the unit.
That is **13.5** A
